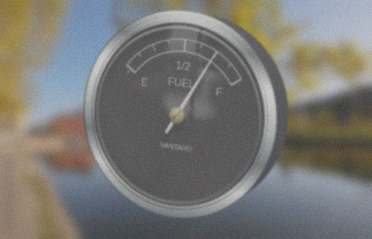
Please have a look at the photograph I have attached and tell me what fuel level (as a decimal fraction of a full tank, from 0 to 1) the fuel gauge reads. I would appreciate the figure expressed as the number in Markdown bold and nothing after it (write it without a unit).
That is **0.75**
